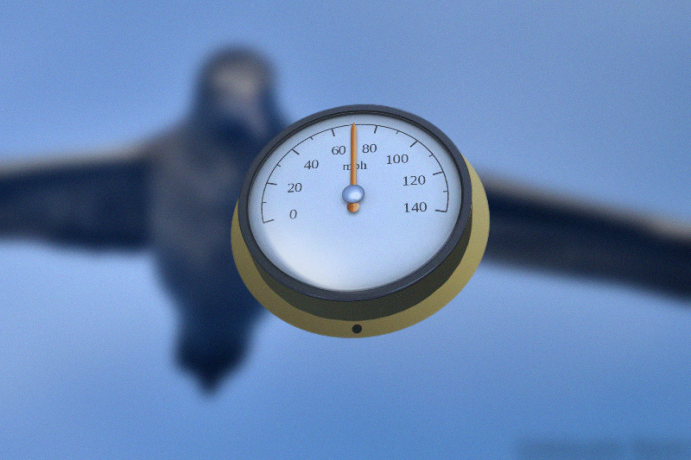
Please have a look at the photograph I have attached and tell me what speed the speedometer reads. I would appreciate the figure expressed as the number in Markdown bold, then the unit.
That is **70** mph
